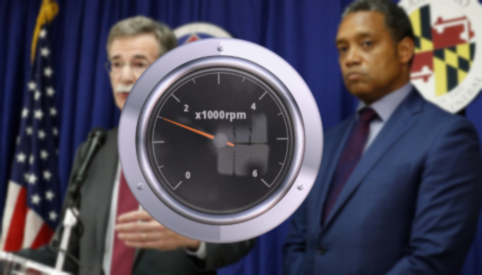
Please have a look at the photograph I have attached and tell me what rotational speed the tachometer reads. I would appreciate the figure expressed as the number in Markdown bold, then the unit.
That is **1500** rpm
